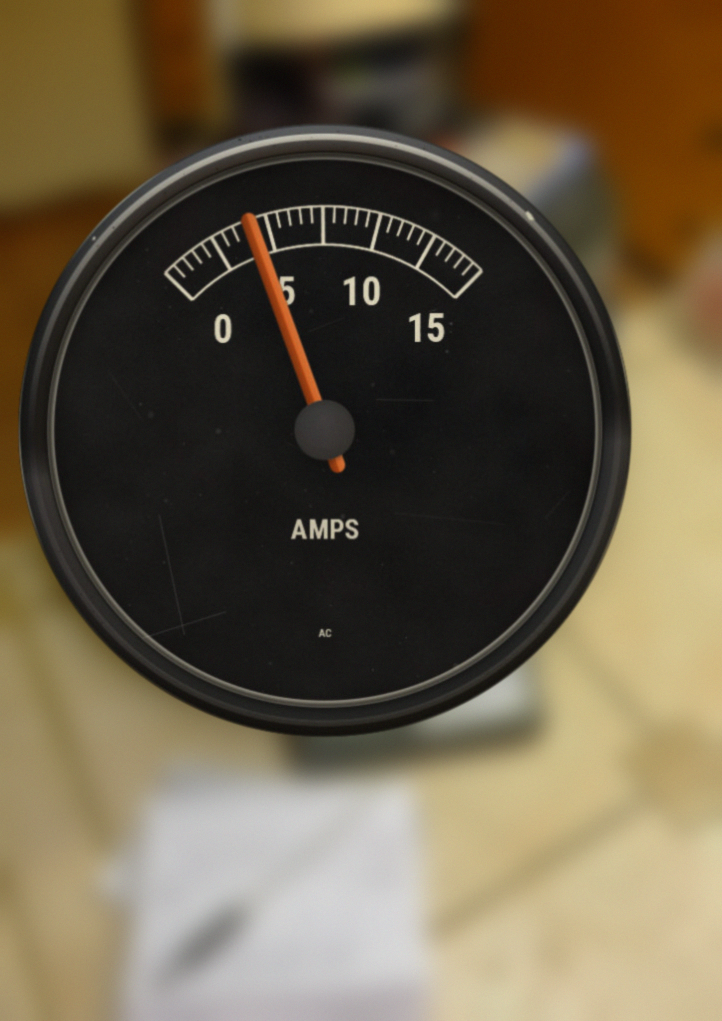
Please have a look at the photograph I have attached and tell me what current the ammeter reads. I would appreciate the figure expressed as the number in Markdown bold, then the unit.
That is **4.25** A
